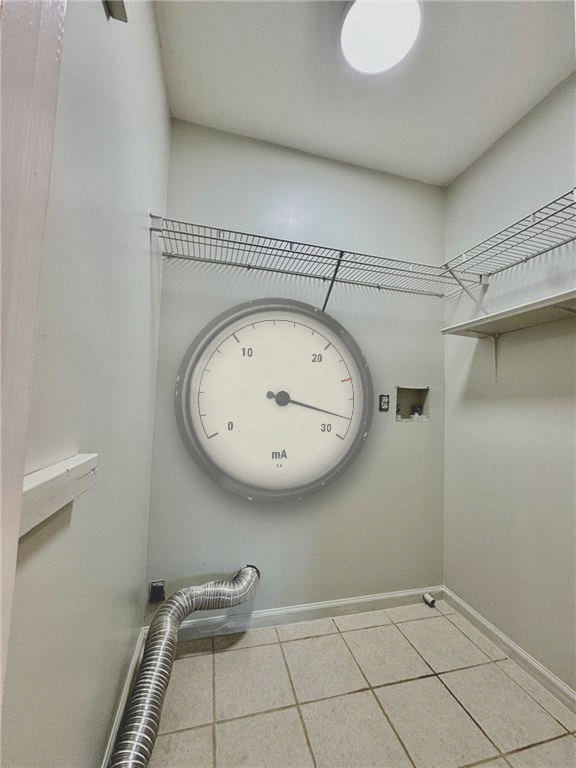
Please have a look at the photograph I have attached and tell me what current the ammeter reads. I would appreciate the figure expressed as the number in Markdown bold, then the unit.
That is **28** mA
